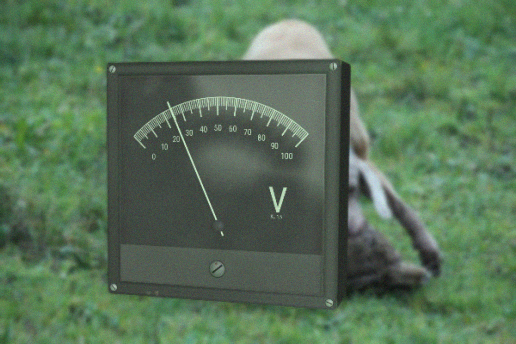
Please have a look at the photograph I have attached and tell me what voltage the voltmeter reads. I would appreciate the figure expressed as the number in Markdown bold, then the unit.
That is **25** V
